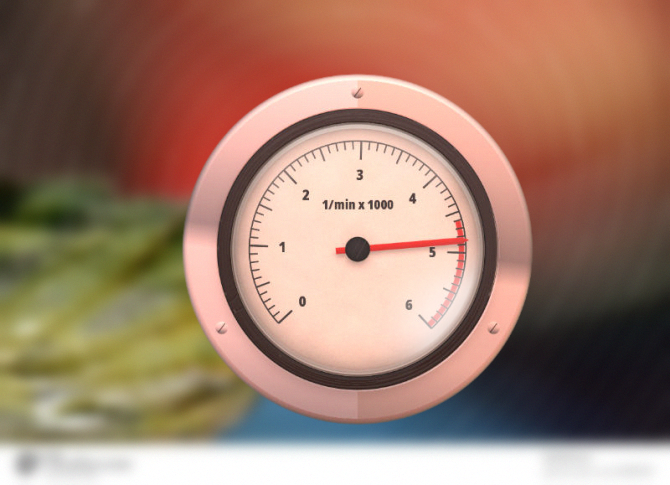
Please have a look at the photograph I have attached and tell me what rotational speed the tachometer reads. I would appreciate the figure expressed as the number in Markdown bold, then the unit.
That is **4850** rpm
